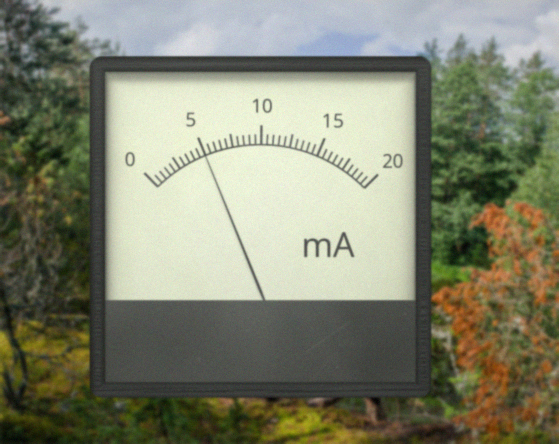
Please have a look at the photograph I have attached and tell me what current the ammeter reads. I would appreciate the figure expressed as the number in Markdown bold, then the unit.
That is **5** mA
